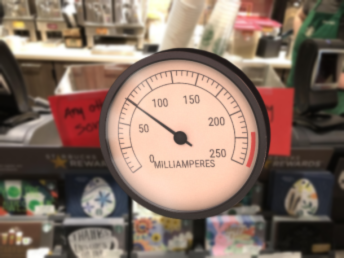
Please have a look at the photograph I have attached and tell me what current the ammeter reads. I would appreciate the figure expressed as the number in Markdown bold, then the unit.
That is **75** mA
